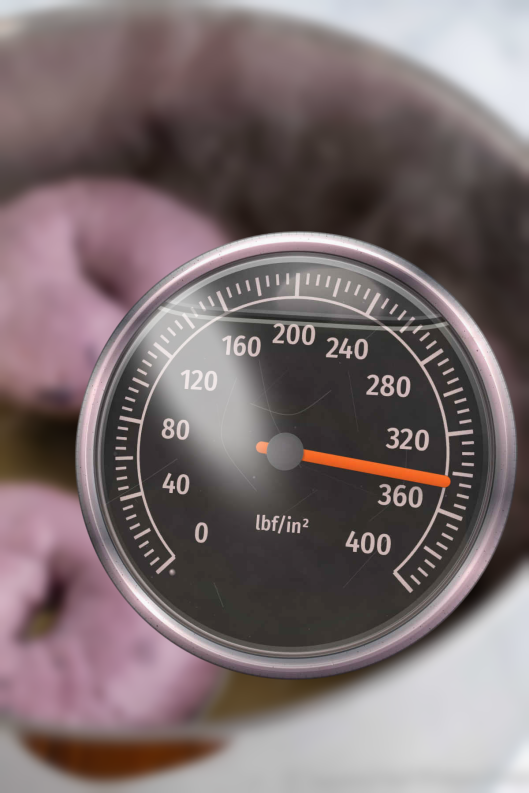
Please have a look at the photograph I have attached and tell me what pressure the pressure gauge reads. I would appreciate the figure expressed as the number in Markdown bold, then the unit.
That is **345** psi
